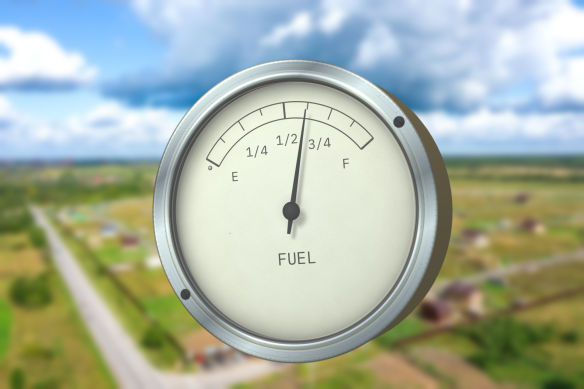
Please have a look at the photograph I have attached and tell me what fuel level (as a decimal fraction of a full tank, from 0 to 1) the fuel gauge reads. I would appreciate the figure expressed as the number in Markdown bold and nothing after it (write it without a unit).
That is **0.625**
